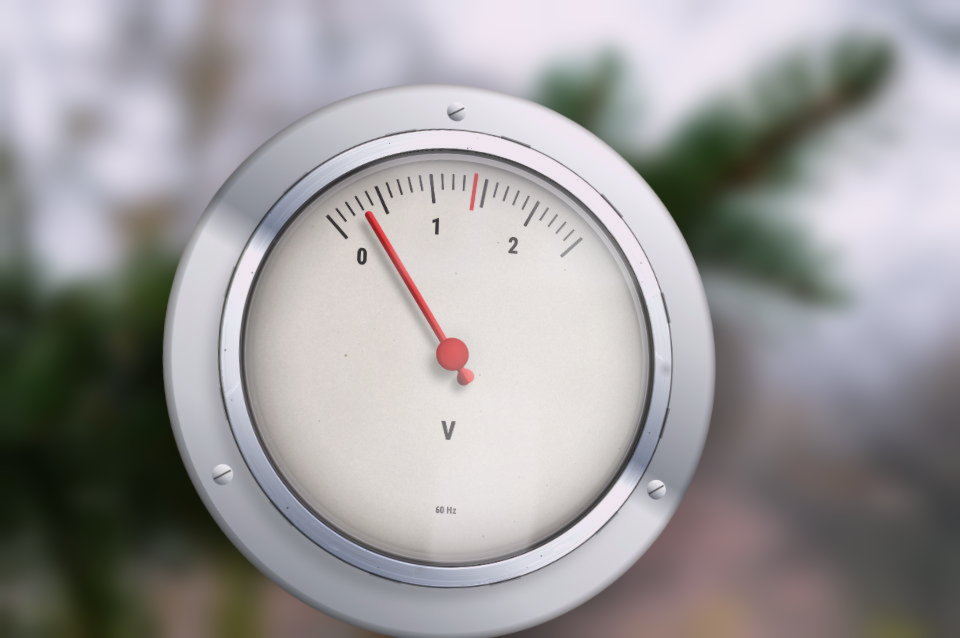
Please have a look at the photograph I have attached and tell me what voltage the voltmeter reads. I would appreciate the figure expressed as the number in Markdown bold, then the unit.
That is **0.3** V
